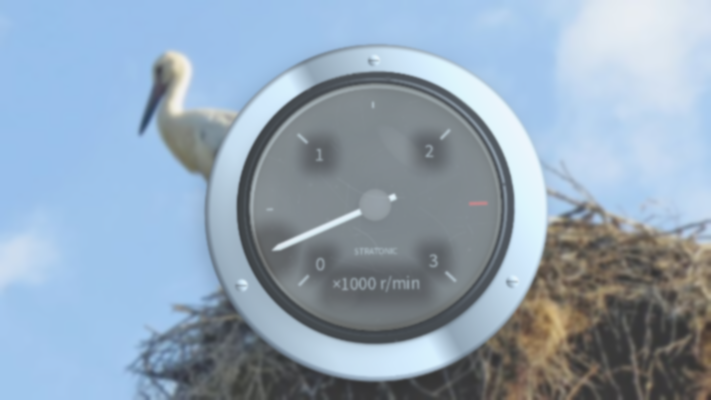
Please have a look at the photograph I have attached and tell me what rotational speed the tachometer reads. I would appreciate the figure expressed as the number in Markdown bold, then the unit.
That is **250** rpm
